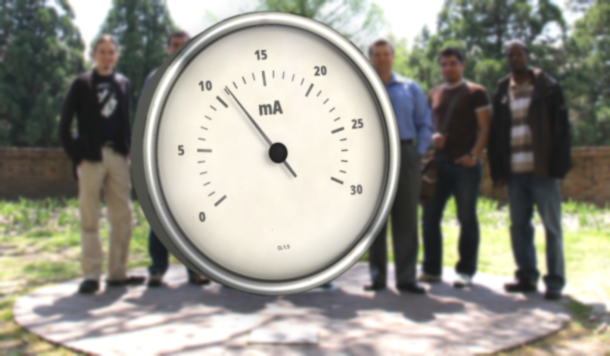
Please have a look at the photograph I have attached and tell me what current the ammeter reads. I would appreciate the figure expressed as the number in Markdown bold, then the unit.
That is **11** mA
